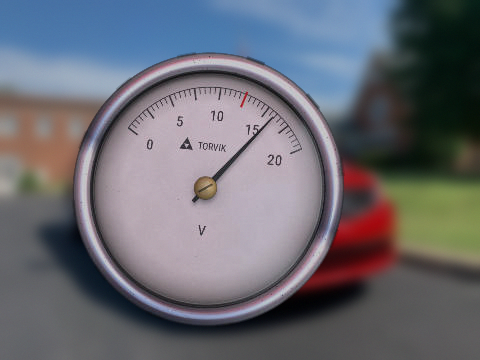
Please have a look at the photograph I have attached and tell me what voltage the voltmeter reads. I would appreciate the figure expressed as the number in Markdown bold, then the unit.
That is **16** V
